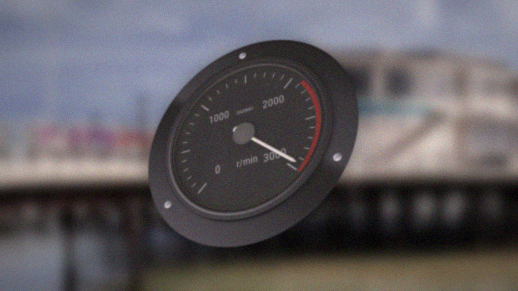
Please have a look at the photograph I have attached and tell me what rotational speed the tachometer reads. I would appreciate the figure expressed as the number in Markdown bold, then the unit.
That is **2950** rpm
